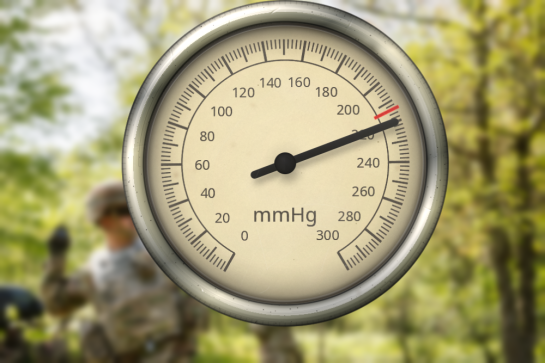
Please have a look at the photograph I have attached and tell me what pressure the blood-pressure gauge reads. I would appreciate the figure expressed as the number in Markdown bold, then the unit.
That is **220** mmHg
